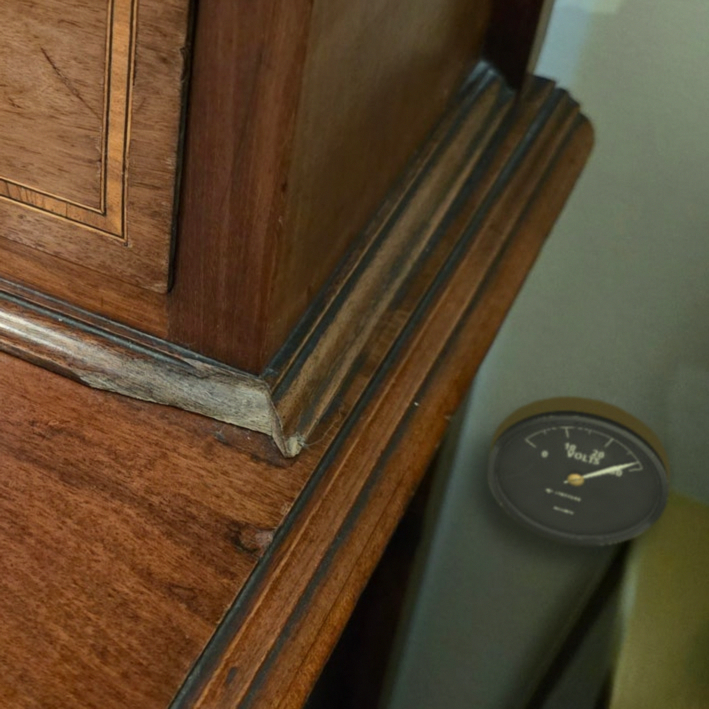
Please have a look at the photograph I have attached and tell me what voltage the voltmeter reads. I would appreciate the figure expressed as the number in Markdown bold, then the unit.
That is **27.5** V
